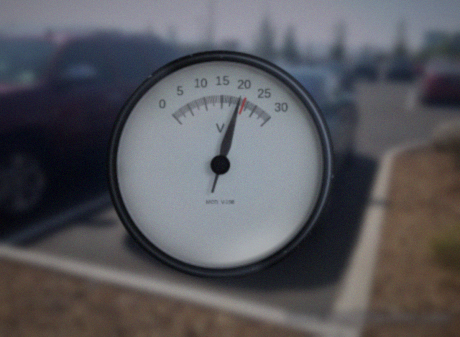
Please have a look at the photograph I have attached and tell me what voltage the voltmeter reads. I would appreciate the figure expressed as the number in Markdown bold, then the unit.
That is **20** V
